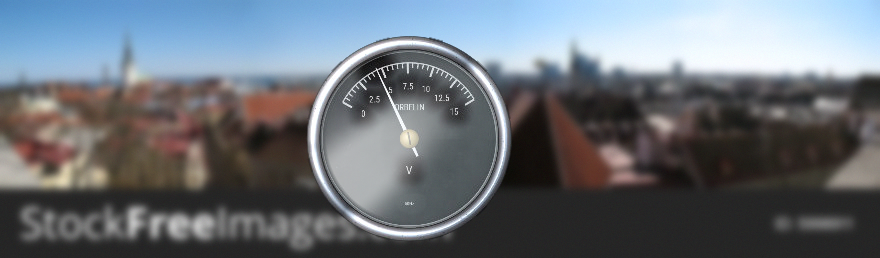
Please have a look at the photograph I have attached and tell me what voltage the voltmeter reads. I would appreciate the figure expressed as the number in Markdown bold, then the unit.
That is **4.5** V
